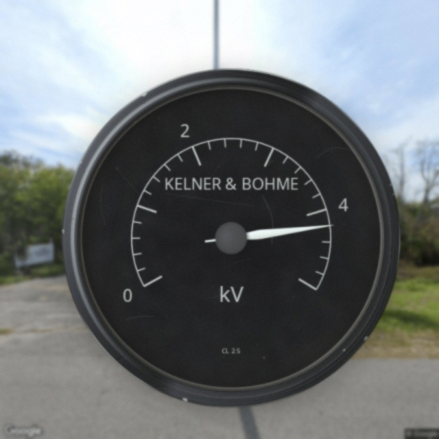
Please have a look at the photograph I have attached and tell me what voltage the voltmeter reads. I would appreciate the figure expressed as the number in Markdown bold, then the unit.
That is **4.2** kV
